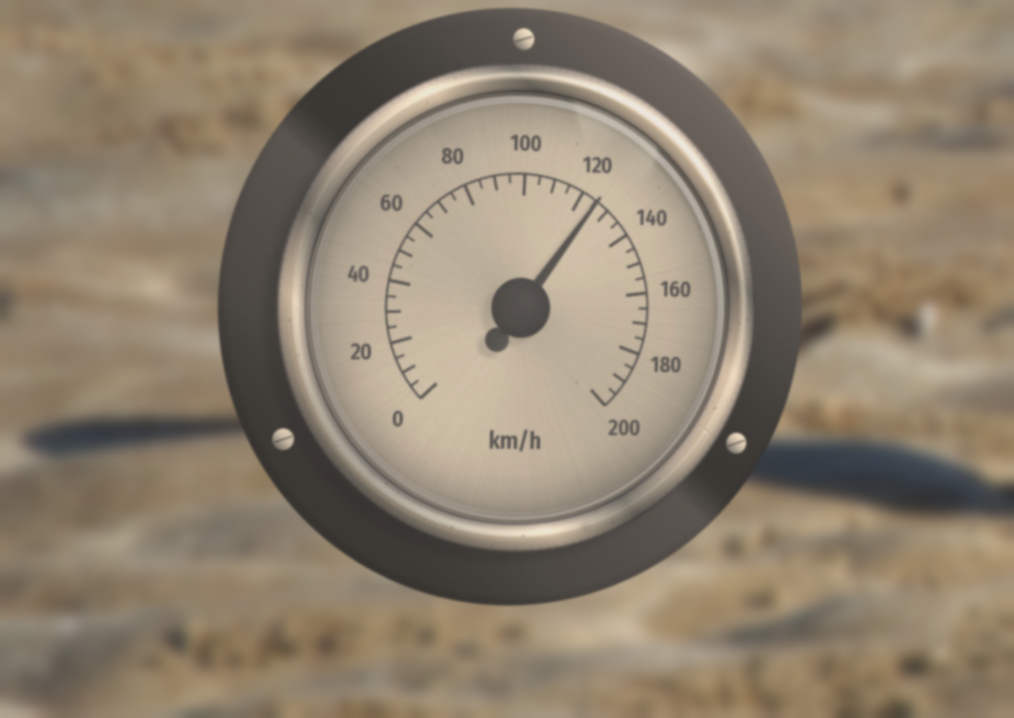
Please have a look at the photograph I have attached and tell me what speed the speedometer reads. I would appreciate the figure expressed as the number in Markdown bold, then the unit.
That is **125** km/h
